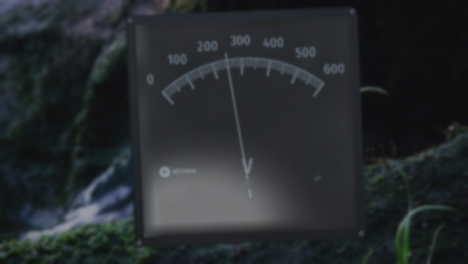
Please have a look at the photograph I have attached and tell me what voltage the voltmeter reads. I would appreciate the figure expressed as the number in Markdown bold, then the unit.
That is **250** V
